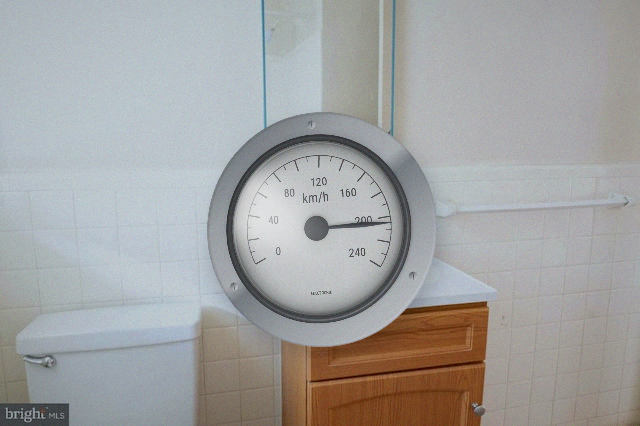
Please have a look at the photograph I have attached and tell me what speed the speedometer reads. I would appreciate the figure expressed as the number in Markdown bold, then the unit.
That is **205** km/h
